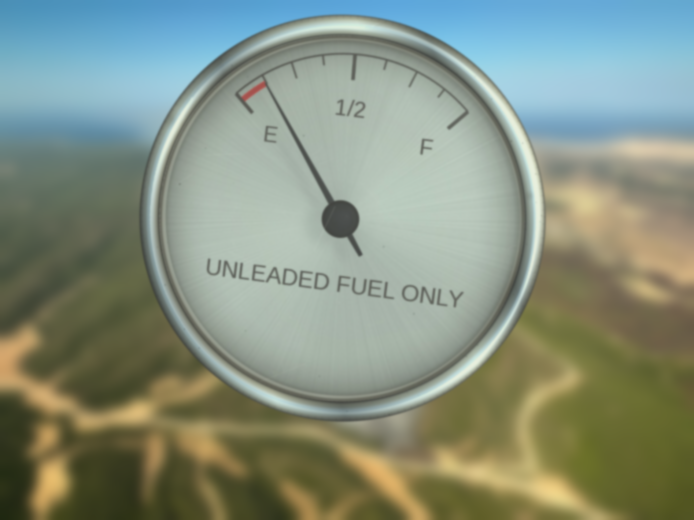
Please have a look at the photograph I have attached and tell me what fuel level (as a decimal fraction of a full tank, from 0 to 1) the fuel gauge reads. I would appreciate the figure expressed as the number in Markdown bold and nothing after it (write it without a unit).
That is **0.125**
